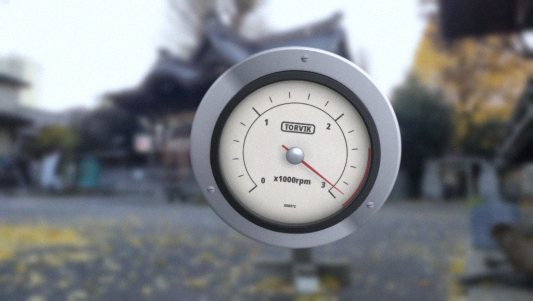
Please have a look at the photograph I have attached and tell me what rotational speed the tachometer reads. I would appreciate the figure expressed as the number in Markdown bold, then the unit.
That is **2900** rpm
